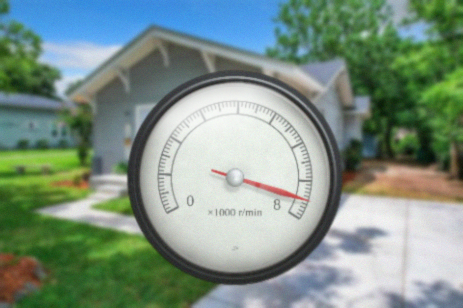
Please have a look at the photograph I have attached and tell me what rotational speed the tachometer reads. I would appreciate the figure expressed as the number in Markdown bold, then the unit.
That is **7500** rpm
